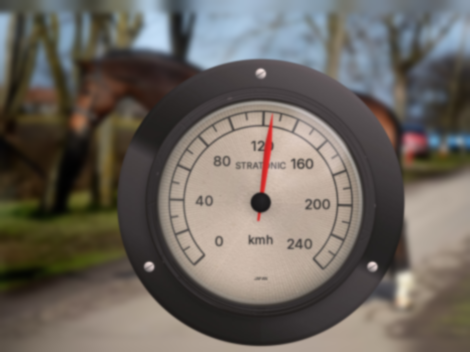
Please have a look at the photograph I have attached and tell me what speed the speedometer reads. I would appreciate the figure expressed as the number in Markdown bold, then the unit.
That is **125** km/h
